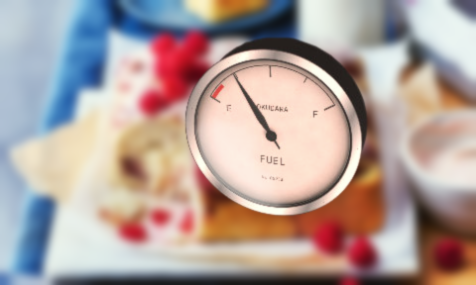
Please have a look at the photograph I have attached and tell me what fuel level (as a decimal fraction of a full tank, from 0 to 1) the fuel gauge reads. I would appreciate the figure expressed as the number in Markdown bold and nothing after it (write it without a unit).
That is **0.25**
